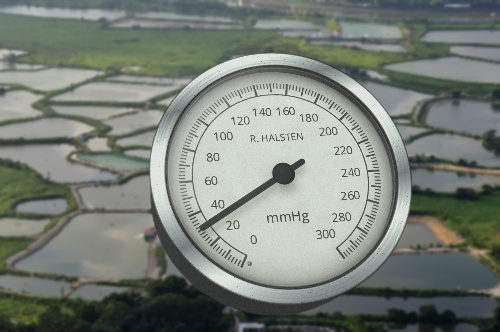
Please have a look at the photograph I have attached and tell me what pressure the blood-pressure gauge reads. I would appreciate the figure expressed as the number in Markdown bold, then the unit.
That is **30** mmHg
